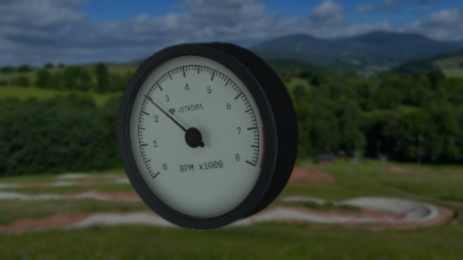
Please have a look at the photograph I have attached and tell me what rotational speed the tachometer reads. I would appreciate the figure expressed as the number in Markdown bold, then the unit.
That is **2500** rpm
